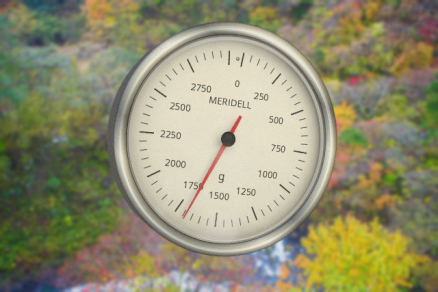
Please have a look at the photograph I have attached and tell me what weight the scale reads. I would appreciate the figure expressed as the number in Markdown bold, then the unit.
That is **1700** g
